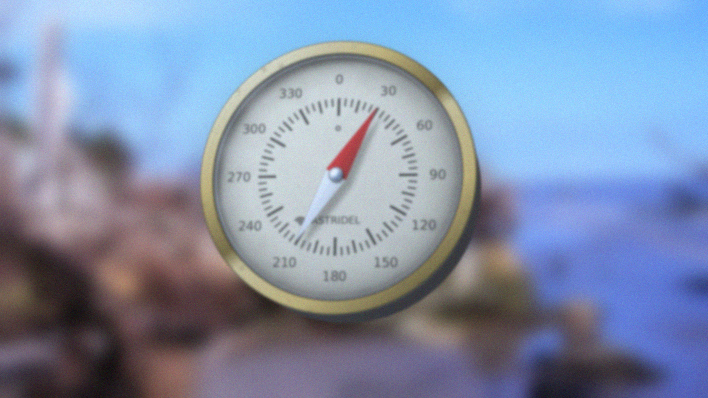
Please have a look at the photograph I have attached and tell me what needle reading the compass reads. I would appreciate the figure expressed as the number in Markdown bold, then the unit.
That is **30** °
